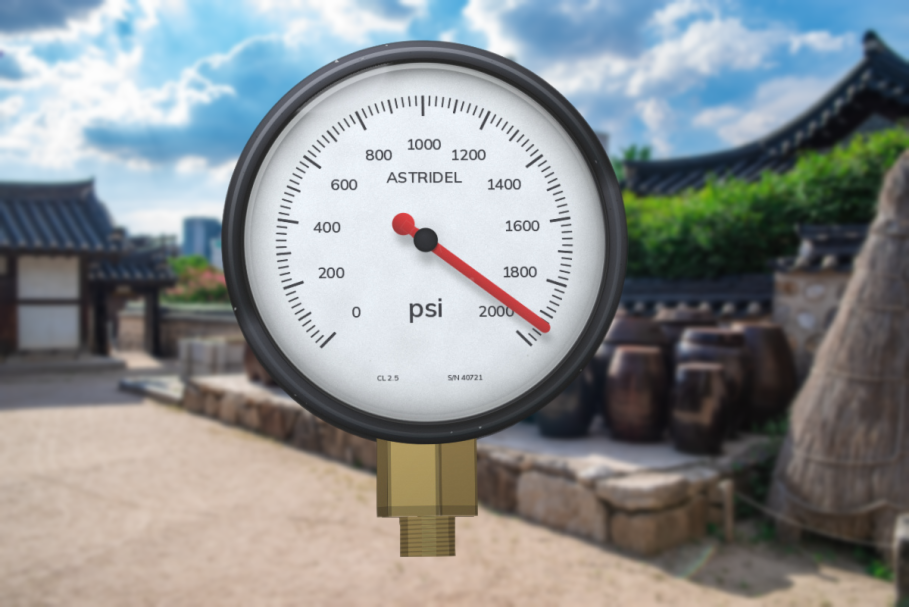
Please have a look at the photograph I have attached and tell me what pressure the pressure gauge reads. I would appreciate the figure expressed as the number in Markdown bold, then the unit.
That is **1940** psi
